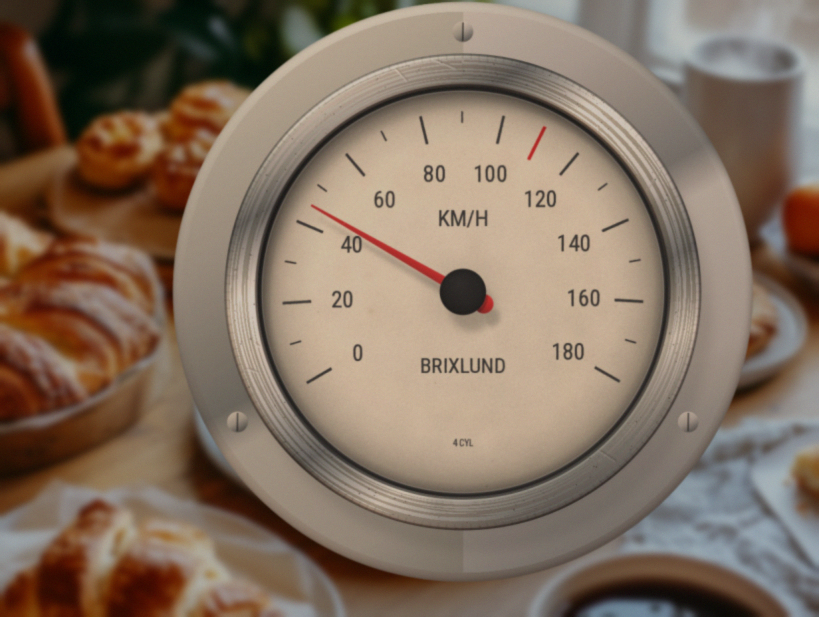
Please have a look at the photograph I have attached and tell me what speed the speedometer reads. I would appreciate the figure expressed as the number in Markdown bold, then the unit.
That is **45** km/h
